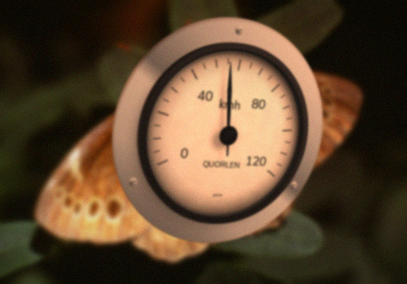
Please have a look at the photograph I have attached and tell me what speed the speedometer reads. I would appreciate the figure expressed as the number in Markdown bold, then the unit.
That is **55** km/h
